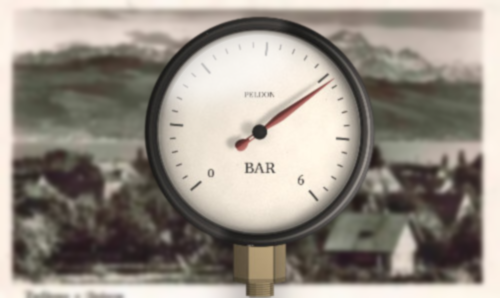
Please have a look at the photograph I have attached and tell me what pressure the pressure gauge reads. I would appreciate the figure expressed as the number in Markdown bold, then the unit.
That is **4.1** bar
